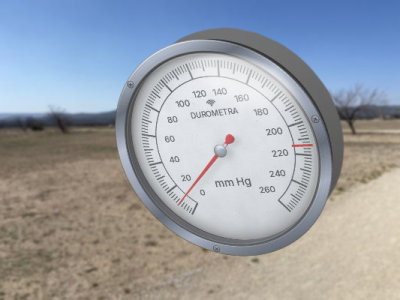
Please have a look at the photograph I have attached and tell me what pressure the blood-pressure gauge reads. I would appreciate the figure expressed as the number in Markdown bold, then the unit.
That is **10** mmHg
